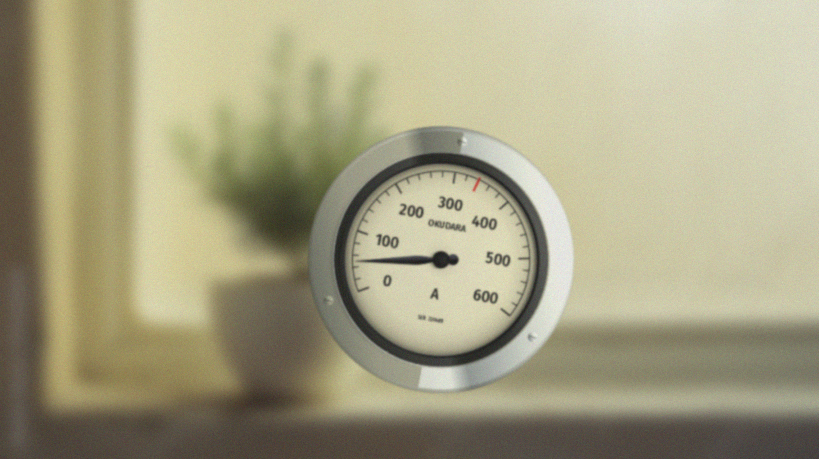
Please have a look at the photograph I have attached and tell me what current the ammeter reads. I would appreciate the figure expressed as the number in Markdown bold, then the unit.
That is **50** A
